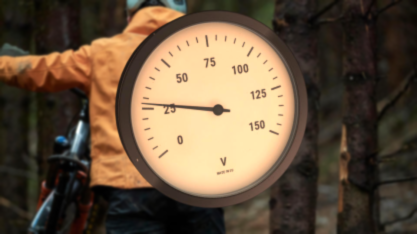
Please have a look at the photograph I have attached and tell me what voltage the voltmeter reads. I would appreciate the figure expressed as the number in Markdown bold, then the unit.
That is **27.5** V
